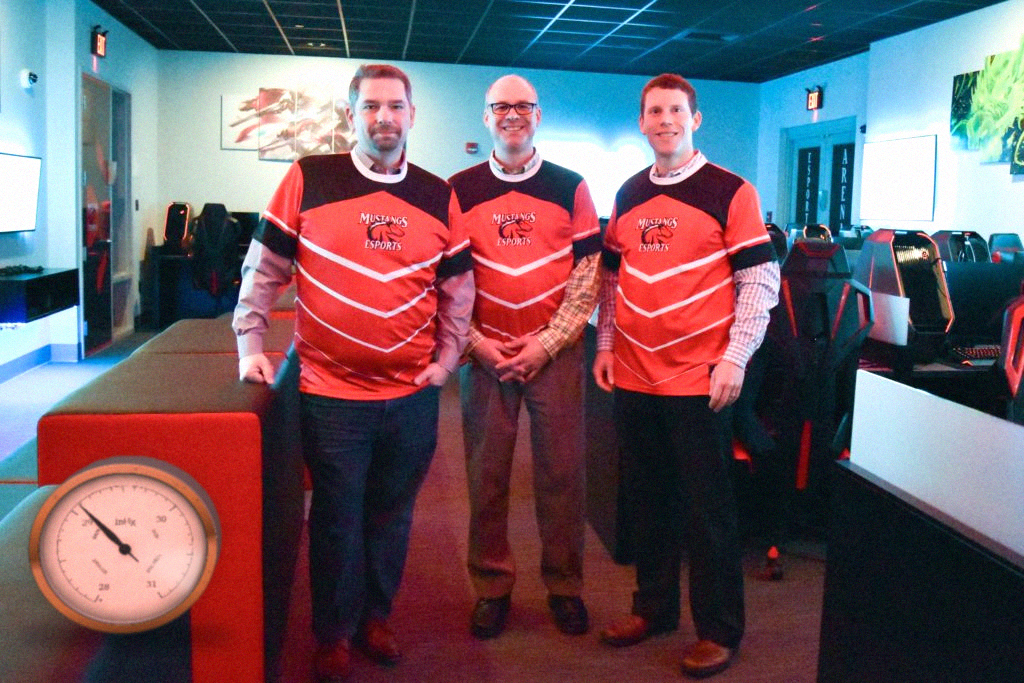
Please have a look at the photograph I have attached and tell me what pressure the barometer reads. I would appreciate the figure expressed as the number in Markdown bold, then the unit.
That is **29.1** inHg
